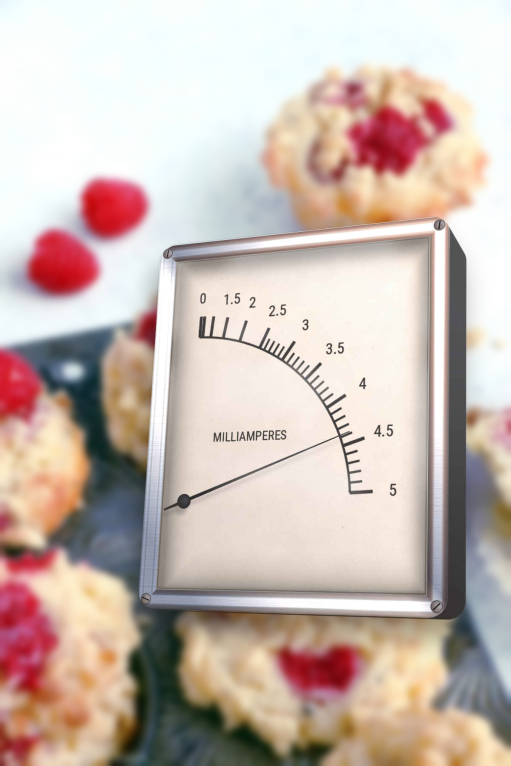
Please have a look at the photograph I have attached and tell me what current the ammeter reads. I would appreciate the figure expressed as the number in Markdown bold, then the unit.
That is **4.4** mA
